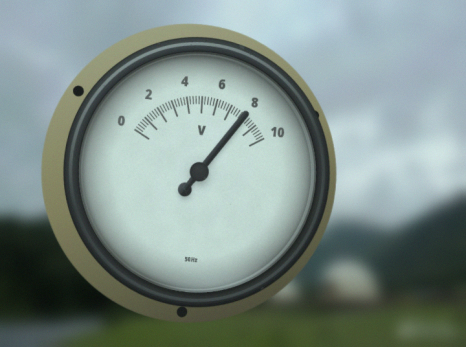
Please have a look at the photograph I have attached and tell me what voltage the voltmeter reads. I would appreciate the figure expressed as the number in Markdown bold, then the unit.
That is **8** V
